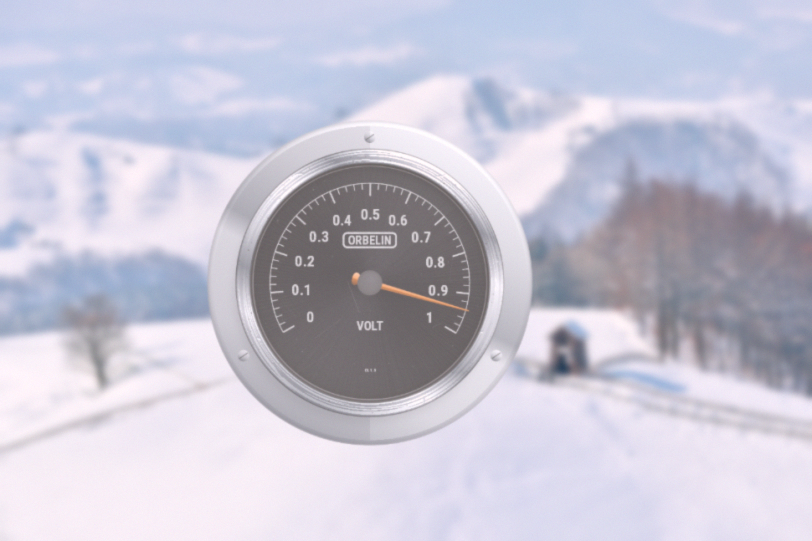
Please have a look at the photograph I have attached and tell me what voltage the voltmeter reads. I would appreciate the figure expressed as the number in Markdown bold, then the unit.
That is **0.94** V
